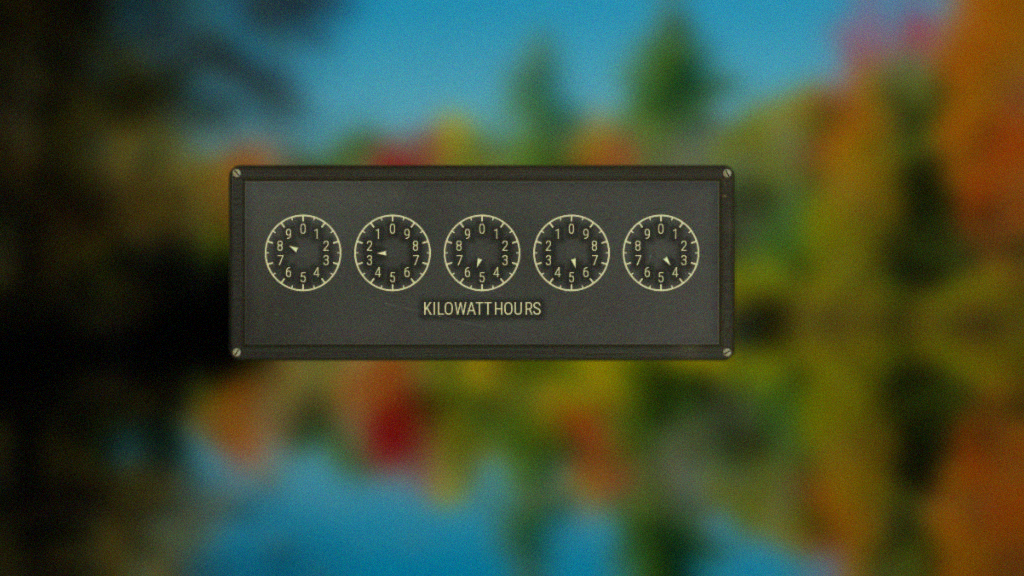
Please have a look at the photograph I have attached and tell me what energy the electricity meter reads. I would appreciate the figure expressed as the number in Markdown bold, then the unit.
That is **82554** kWh
